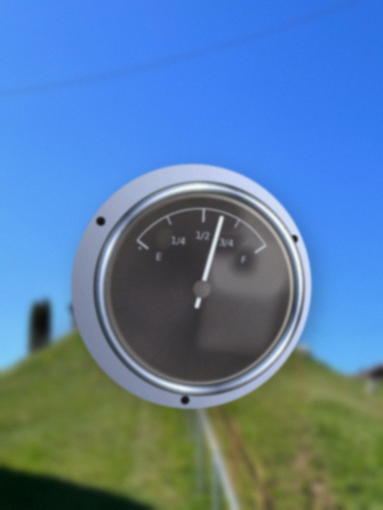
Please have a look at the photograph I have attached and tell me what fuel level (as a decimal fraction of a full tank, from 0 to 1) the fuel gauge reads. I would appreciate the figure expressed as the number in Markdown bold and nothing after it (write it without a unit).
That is **0.625**
